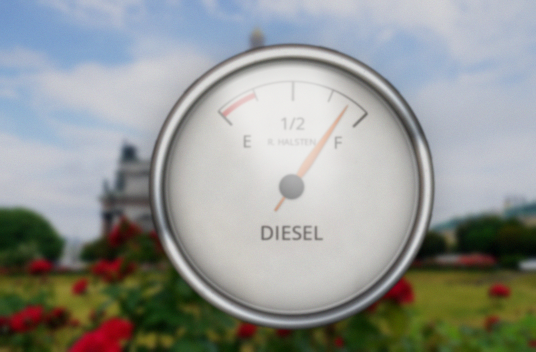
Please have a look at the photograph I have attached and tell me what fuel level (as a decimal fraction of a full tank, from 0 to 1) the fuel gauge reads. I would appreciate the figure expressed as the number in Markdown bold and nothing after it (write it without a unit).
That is **0.875**
